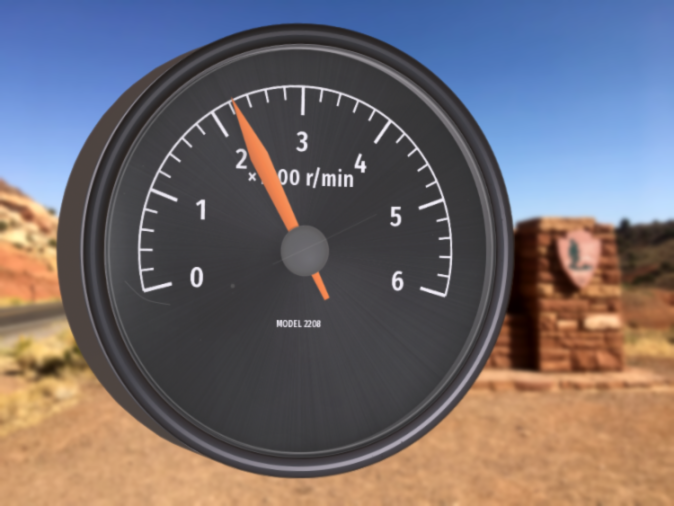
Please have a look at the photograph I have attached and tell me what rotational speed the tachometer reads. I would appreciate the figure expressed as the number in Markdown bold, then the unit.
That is **2200** rpm
